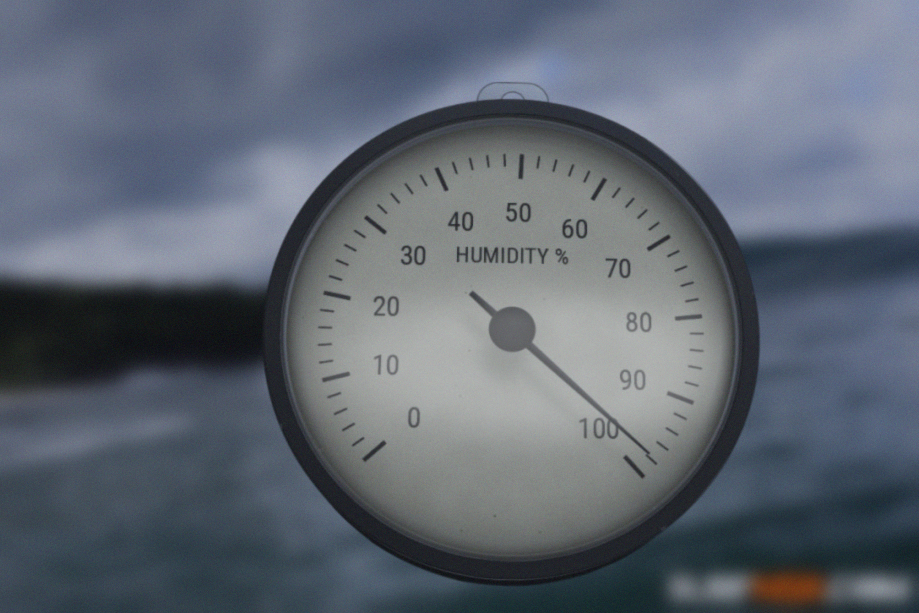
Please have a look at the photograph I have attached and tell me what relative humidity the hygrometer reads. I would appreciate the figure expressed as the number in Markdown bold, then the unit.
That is **98** %
